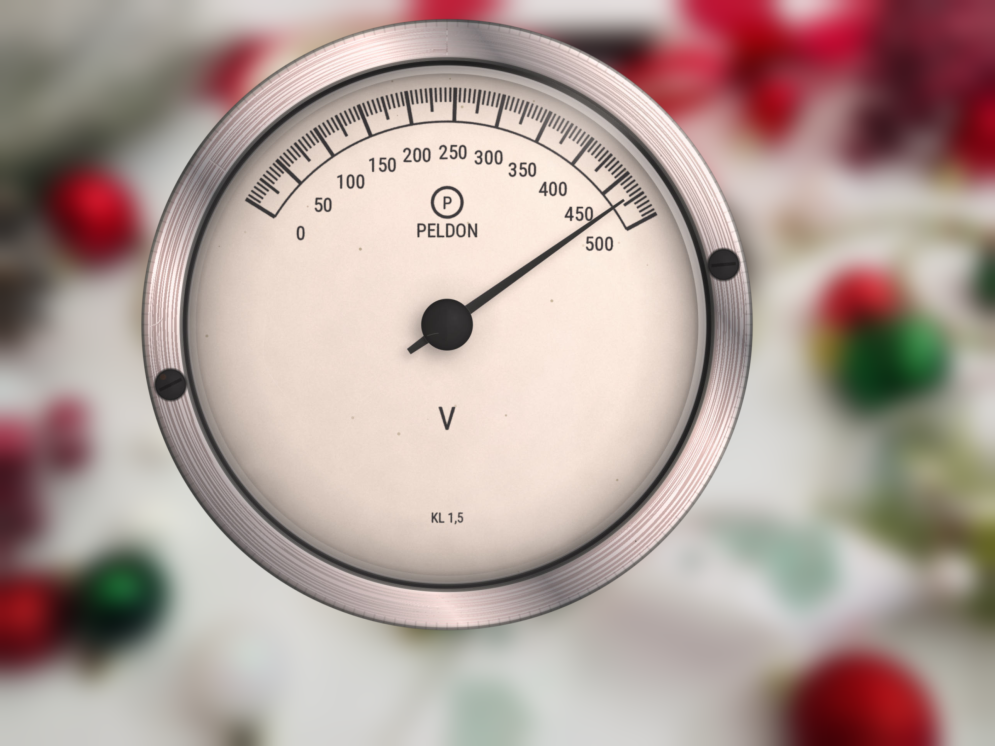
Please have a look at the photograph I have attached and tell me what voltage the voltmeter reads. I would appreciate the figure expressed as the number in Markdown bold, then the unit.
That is **470** V
